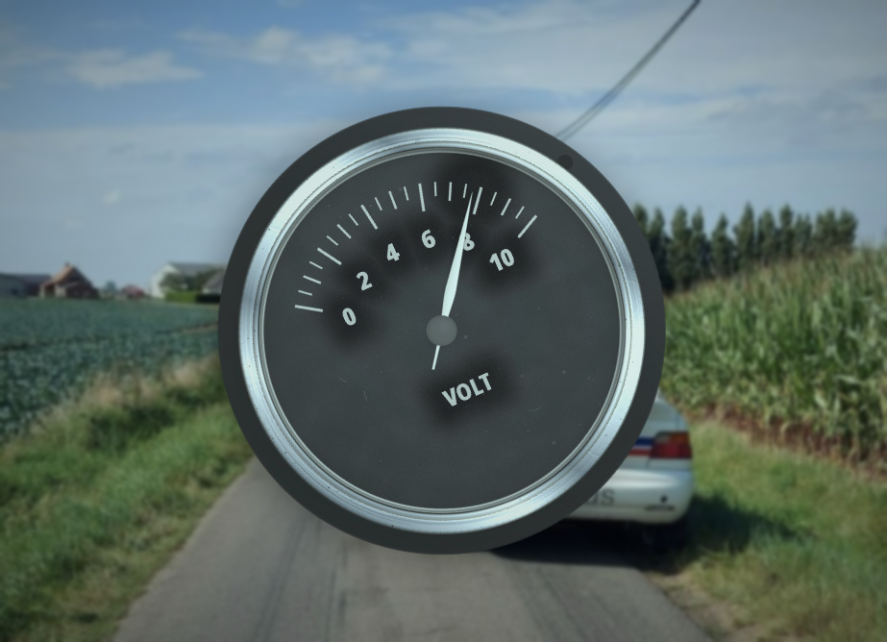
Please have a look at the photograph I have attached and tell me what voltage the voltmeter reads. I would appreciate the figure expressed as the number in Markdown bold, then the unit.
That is **7.75** V
